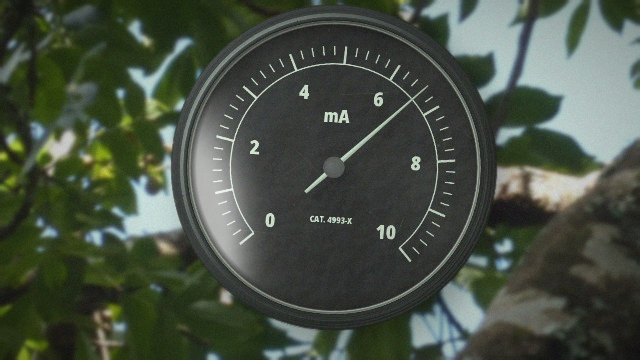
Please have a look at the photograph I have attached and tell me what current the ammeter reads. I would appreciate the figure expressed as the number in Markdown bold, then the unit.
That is **6.6** mA
